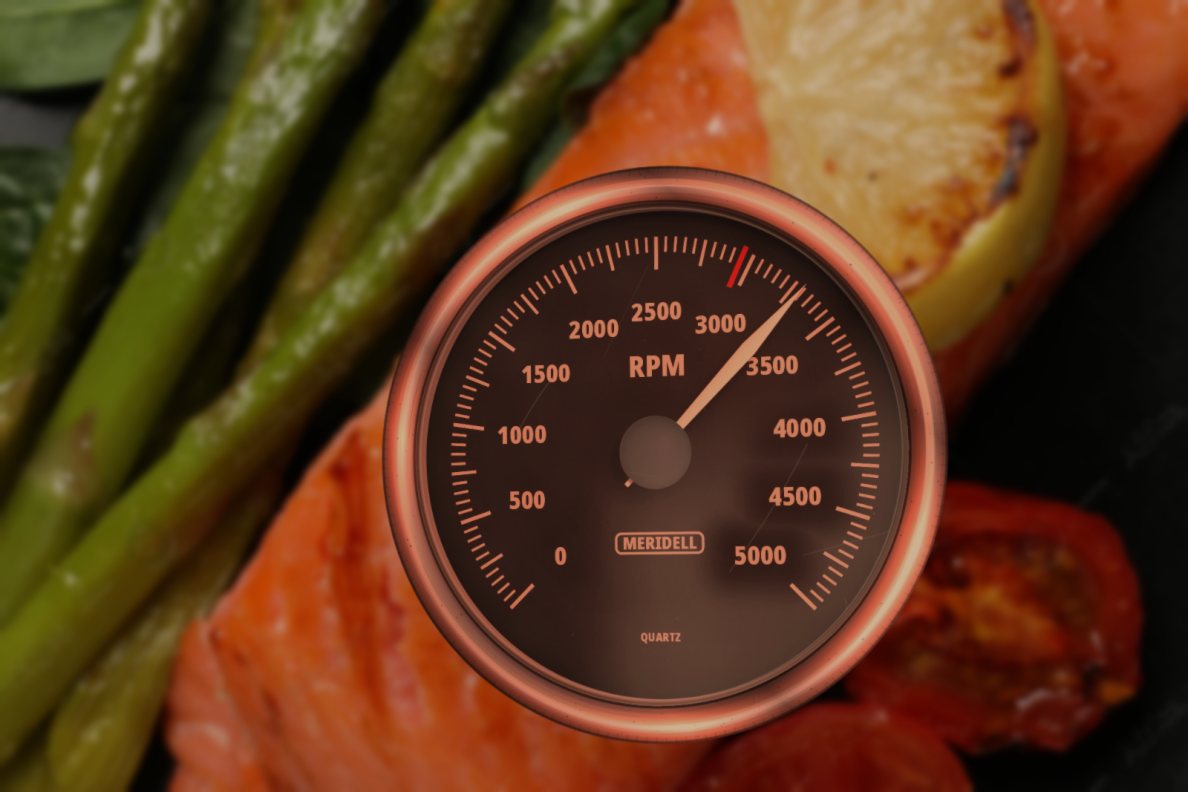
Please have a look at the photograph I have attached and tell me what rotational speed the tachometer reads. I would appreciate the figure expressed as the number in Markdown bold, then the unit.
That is **3300** rpm
